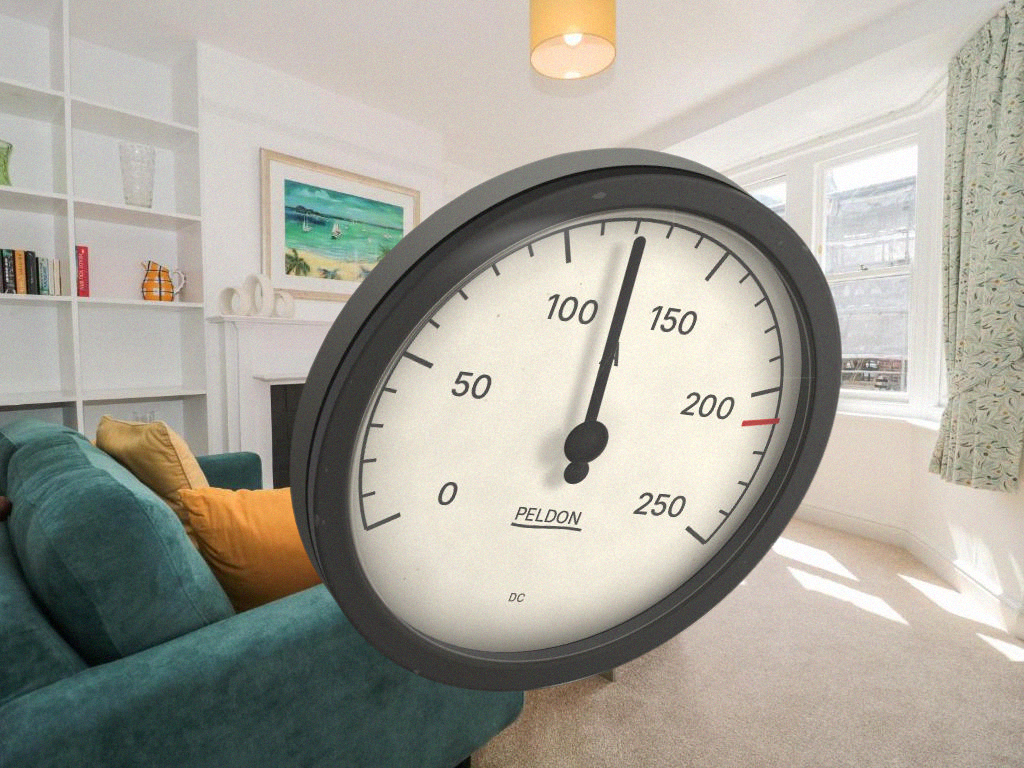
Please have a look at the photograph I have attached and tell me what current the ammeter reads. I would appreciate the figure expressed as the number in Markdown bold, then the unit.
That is **120** A
